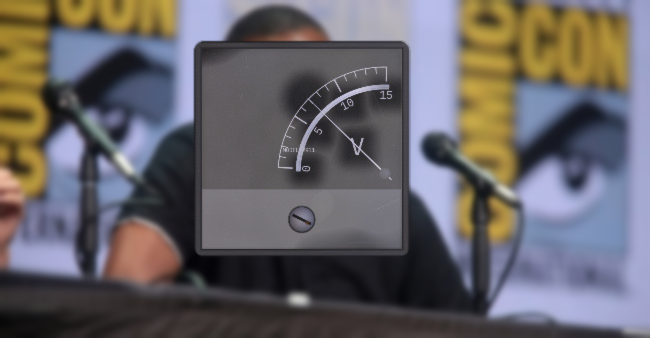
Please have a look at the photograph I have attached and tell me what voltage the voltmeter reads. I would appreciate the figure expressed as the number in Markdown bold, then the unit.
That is **7** V
